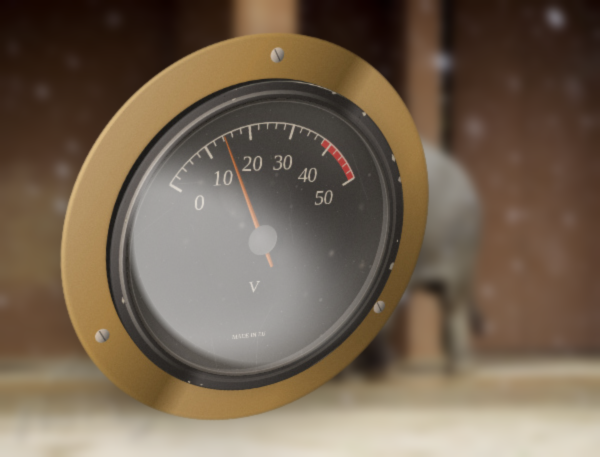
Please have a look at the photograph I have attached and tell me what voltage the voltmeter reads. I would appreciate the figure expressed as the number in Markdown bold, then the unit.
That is **14** V
